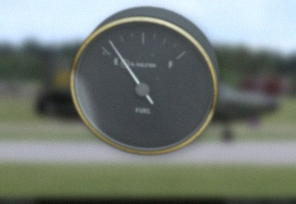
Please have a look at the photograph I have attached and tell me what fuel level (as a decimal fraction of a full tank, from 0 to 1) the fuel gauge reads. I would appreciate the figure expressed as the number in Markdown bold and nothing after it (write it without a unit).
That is **0.125**
